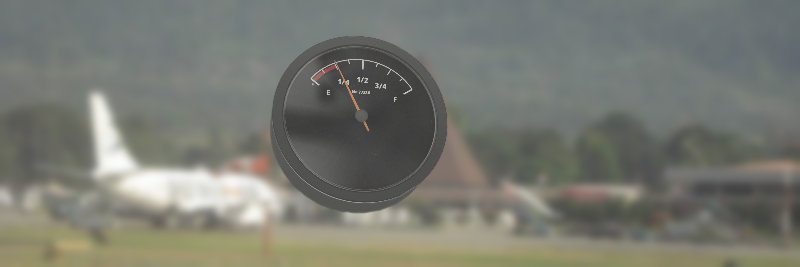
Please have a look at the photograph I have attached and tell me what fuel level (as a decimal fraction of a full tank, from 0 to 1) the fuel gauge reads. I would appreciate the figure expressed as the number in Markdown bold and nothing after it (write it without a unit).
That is **0.25**
